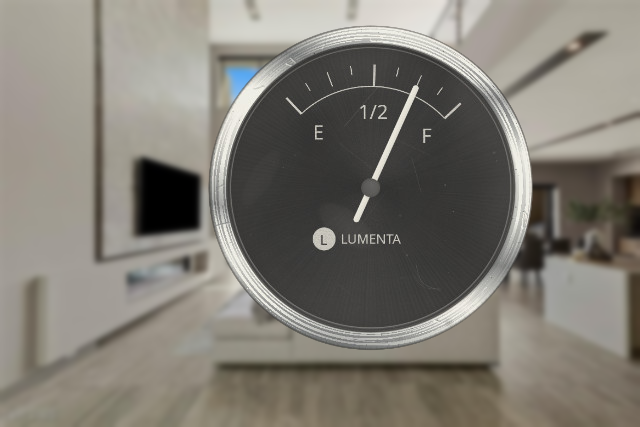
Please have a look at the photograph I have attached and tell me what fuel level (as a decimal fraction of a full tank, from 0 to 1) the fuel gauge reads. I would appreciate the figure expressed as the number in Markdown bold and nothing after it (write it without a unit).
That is **0.75**
